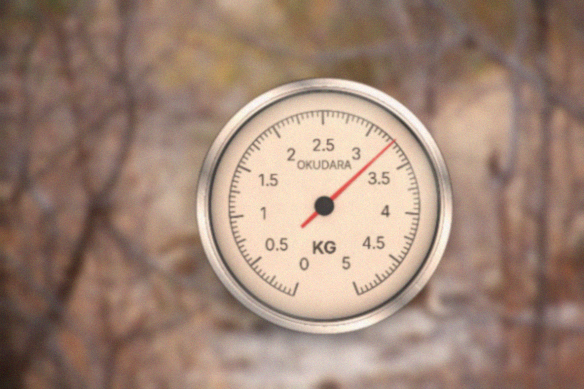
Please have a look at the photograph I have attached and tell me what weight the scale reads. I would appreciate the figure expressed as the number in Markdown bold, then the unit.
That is **3.25** kg
